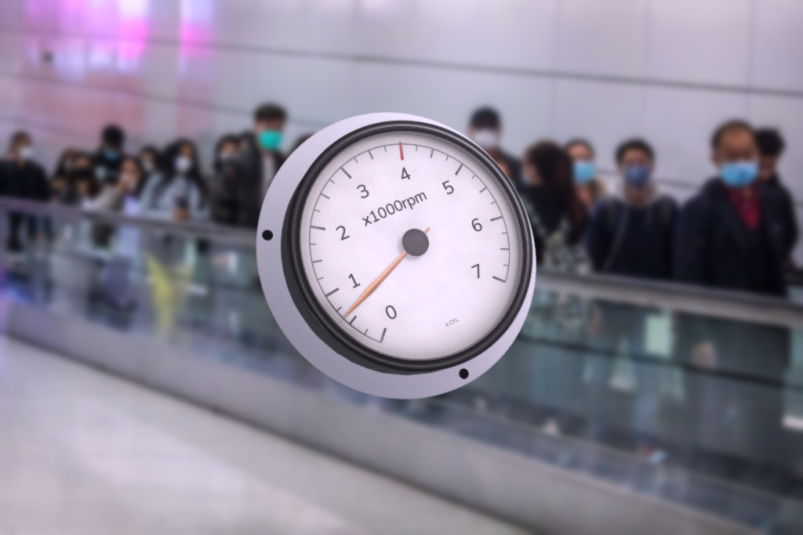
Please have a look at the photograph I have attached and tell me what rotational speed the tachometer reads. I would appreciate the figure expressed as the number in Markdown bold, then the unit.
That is **625** rpm
